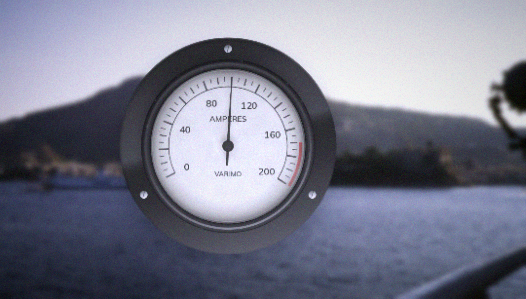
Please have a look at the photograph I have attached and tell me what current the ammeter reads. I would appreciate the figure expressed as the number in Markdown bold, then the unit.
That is **100** A
